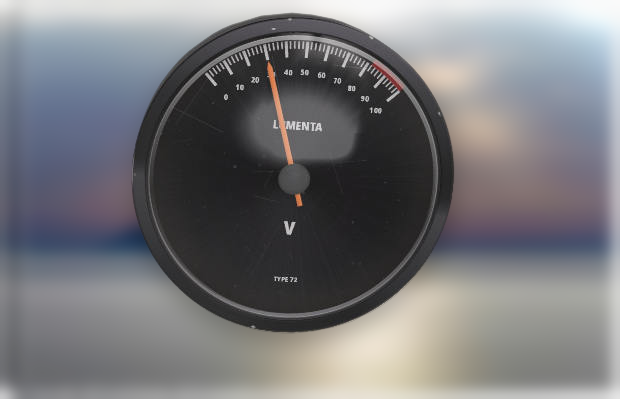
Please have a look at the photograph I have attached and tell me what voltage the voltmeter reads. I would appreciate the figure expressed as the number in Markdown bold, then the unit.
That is **30** V
